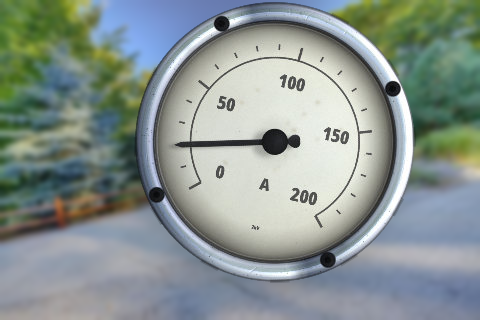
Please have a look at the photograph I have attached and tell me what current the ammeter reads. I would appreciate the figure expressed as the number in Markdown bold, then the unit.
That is **20** A
